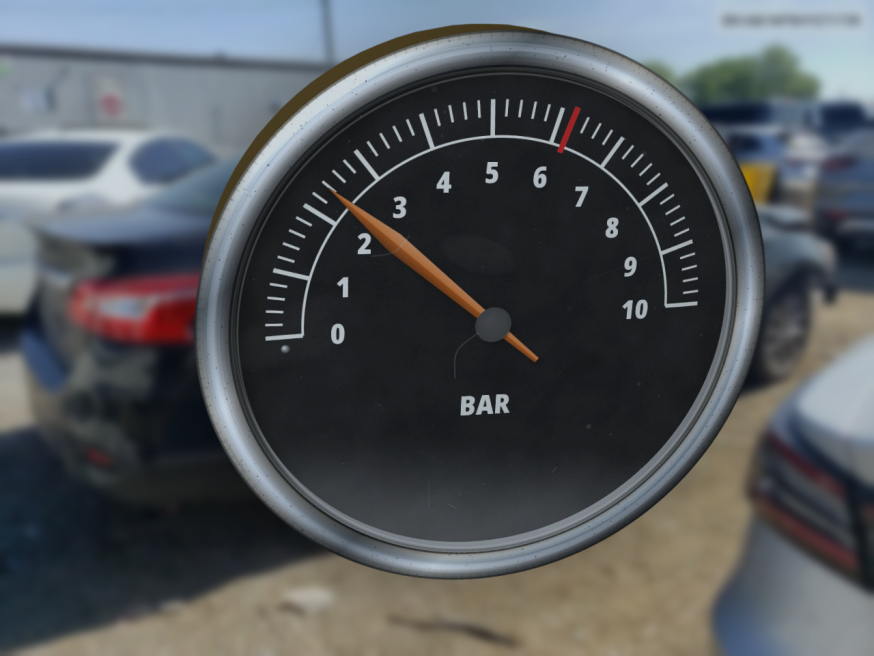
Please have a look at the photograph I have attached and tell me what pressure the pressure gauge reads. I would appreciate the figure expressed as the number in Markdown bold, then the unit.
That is **2.4** bar
